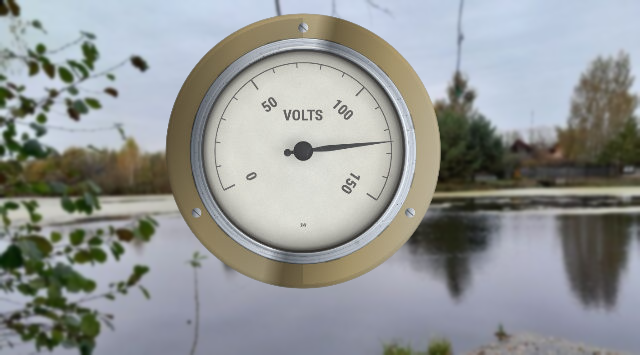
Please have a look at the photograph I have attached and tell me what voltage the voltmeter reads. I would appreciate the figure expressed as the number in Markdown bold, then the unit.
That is **125** V
